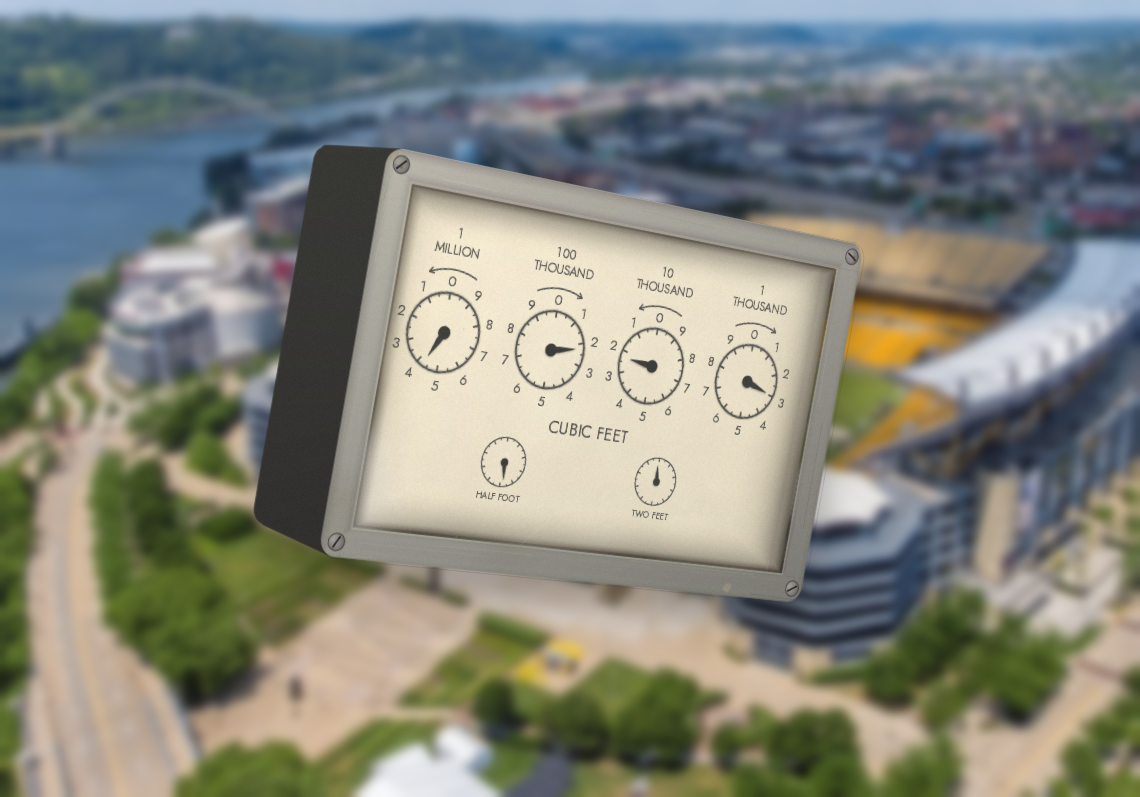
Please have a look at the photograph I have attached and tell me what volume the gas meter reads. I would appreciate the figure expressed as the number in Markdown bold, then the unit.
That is **422300** ft³
